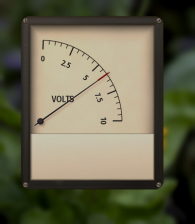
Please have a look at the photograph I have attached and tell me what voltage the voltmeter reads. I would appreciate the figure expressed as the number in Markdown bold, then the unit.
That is **6** V
